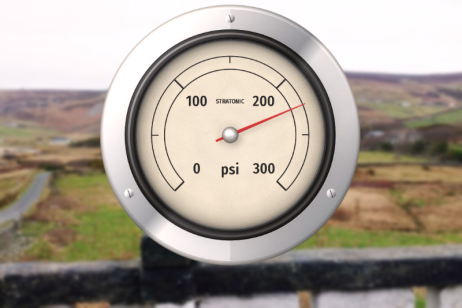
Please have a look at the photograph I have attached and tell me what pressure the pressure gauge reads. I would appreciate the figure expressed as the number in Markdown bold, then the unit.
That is **225** psi
